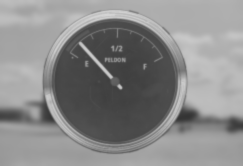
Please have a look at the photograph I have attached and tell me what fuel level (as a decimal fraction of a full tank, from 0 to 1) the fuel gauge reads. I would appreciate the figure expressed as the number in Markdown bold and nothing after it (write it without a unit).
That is **0.125**
